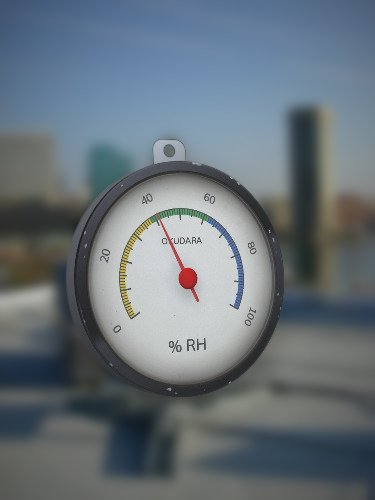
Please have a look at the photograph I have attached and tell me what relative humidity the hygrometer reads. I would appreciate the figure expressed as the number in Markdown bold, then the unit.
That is **40** %
